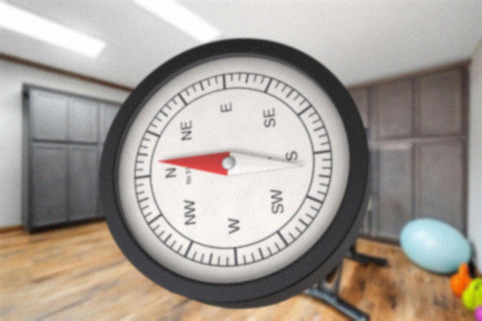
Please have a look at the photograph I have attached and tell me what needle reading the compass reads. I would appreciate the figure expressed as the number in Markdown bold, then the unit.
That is **10** °
